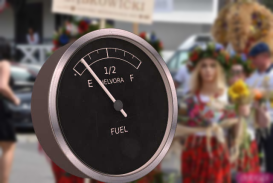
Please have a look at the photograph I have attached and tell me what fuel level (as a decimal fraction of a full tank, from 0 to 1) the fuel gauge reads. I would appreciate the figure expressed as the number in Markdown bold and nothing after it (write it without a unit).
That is **0.125**
